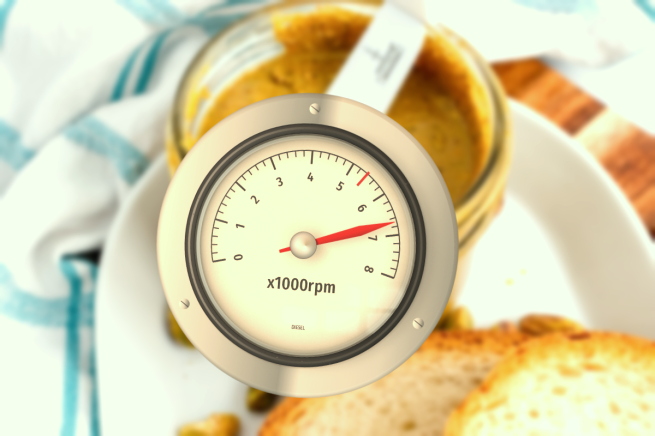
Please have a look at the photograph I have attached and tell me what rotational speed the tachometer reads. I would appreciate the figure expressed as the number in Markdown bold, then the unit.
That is **6700** rpm
